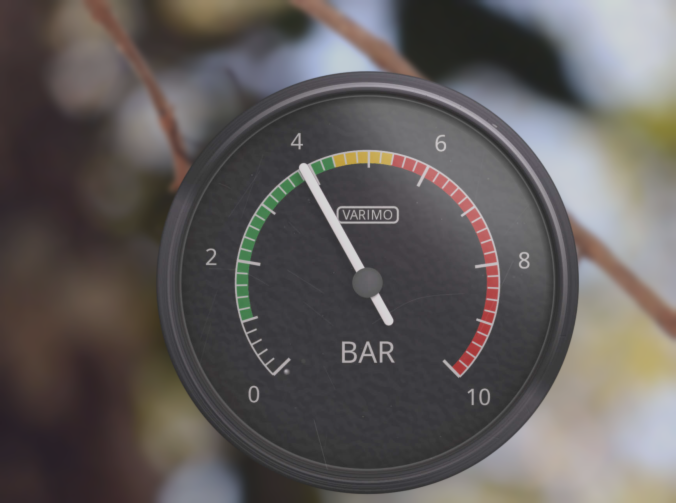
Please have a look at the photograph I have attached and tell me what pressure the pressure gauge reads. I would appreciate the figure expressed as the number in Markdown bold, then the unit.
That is **3.9** bar
